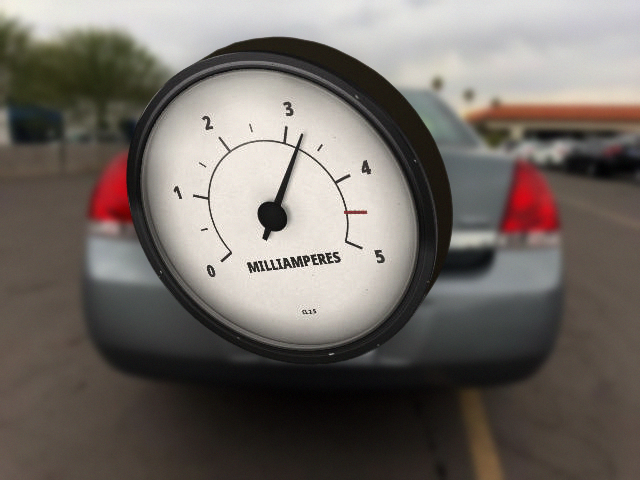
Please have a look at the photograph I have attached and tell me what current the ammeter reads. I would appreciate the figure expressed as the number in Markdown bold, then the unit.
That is **3.25** mA
